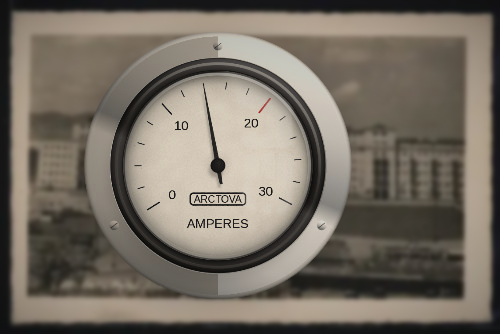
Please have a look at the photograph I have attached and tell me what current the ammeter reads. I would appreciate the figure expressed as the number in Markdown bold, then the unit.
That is **14** A
